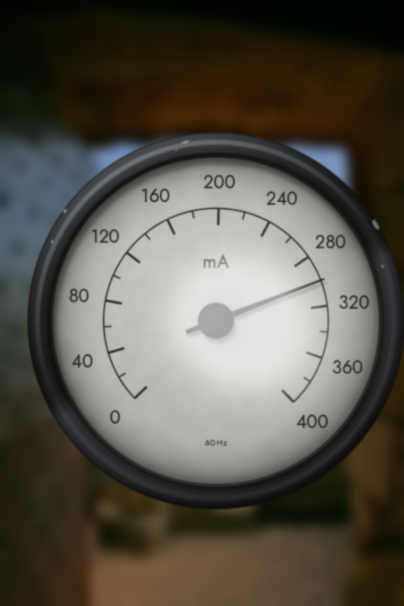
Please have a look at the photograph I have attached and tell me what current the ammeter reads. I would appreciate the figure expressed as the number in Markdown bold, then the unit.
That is **300** mA
